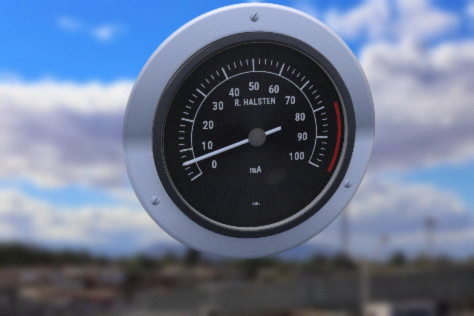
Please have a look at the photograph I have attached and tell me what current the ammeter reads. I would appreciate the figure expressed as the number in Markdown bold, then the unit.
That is **6** mA
